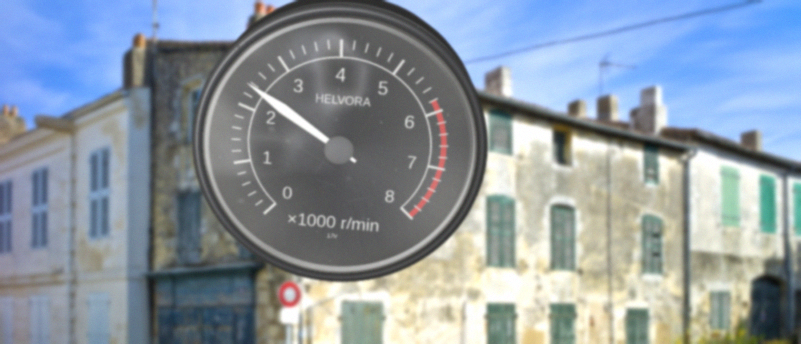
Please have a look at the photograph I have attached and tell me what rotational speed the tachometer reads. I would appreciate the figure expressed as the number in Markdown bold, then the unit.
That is **2400** rpm
